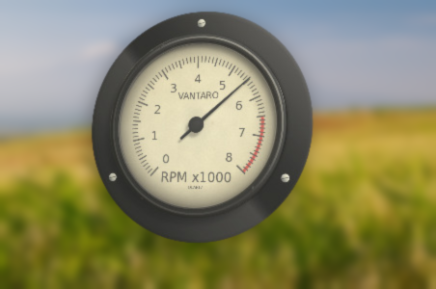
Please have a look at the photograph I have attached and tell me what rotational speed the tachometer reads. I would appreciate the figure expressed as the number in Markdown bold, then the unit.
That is **5500** rpm
